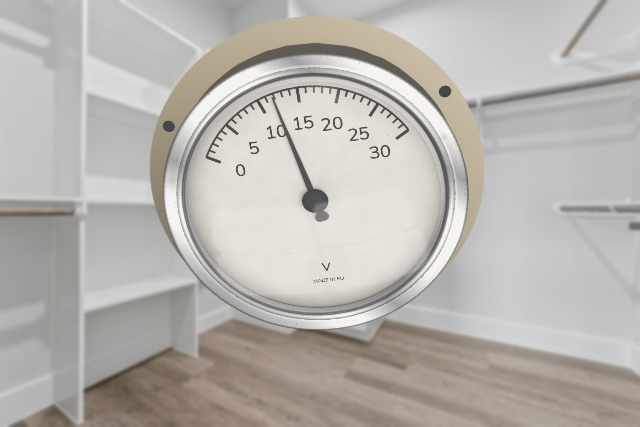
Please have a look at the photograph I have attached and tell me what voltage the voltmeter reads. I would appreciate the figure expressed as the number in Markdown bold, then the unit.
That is **12** V
